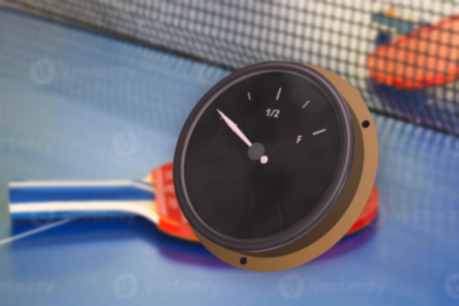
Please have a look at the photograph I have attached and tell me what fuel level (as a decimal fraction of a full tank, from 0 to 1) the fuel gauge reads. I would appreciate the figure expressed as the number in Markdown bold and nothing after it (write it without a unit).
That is **0**
